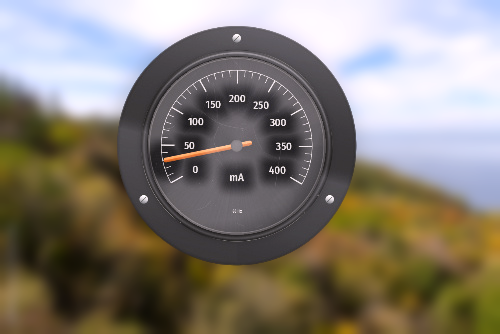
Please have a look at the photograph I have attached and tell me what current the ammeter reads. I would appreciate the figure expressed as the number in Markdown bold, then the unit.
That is **30** mA
